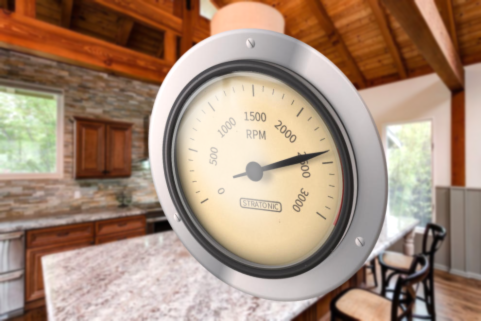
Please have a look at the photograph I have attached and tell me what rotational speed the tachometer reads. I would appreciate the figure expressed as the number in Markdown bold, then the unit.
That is **2400** rpm
